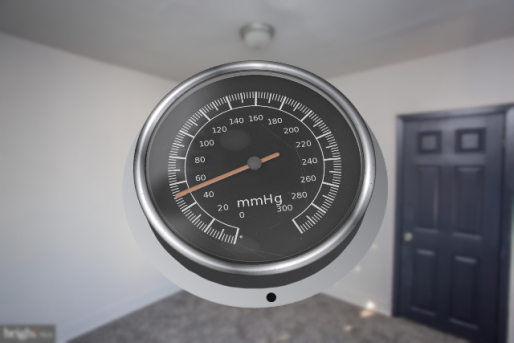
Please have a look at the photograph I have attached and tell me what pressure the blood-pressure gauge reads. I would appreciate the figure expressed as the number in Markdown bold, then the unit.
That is **50** mmHg
